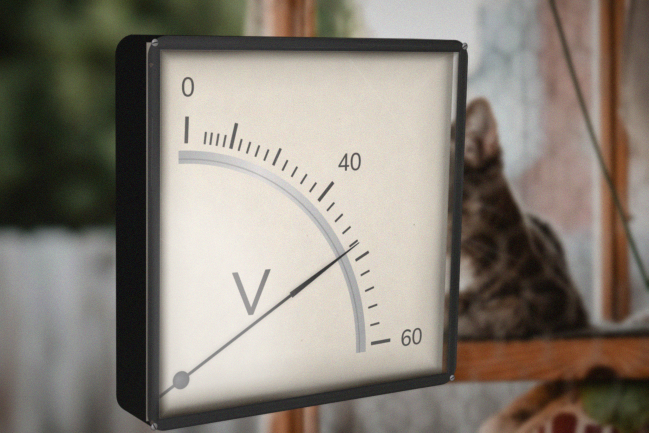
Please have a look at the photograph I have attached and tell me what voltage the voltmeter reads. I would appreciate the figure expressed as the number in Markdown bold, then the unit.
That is **48** V
